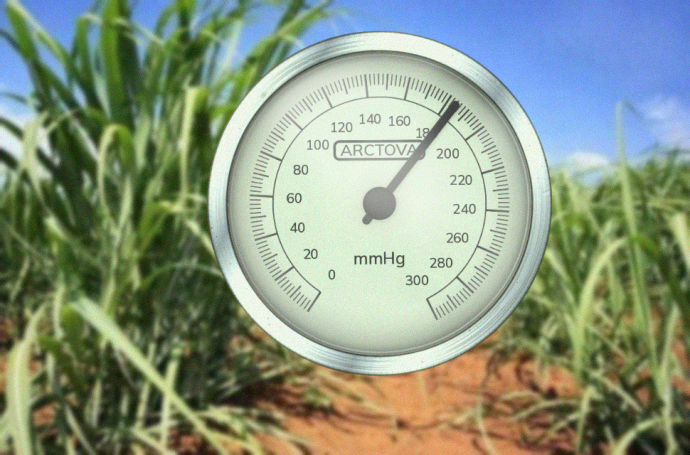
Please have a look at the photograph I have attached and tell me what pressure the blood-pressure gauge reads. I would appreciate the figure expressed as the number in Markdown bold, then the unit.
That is **184** mmHg
